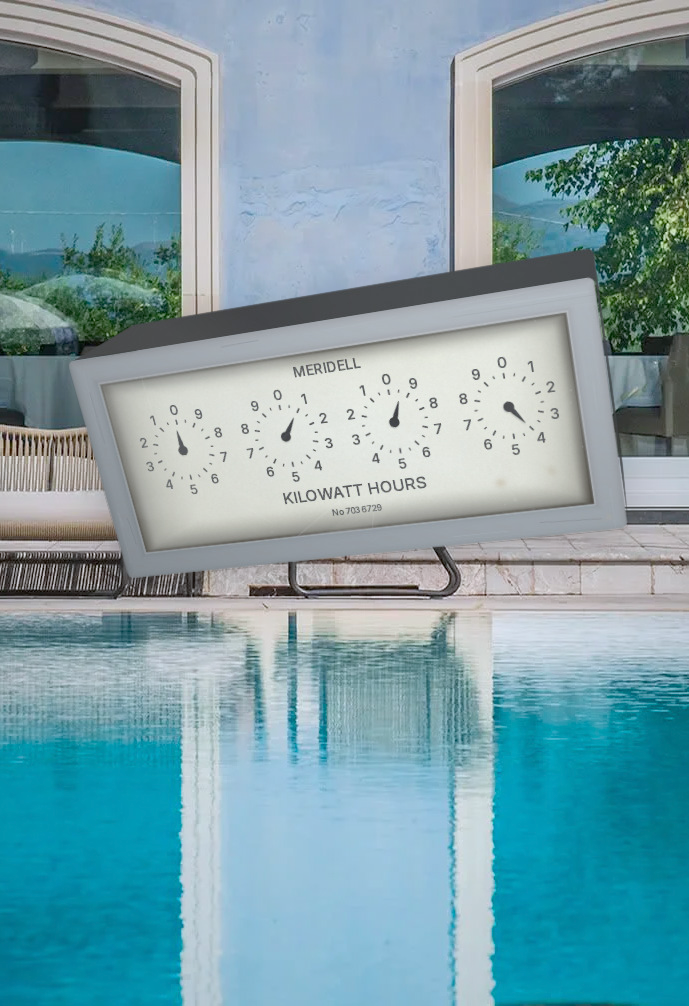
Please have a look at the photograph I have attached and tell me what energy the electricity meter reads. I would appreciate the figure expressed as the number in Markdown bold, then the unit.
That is **94** kWh
